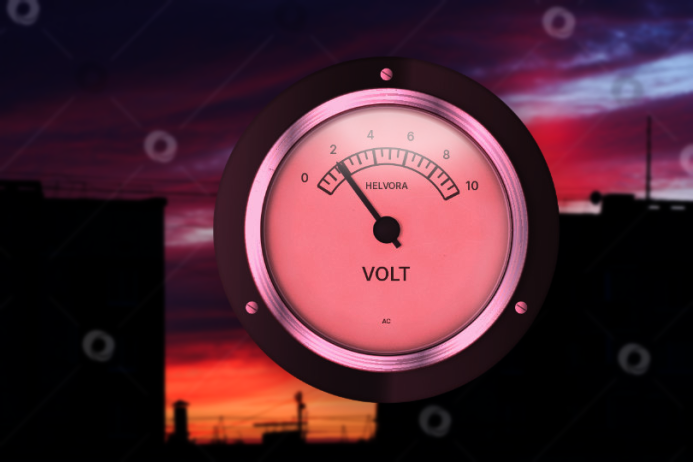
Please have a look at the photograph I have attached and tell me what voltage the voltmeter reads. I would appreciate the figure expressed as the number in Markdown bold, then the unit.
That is **1.75** V
